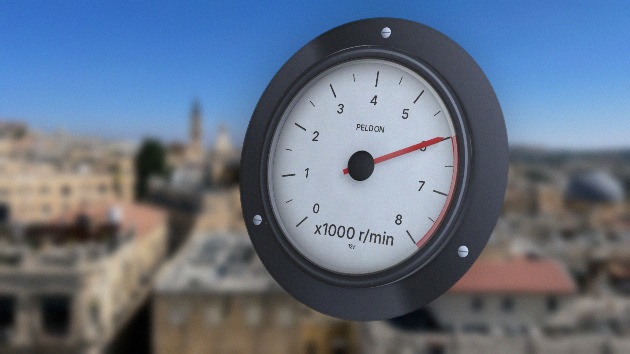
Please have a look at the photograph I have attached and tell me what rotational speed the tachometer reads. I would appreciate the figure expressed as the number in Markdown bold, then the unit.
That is **6000** rpm
